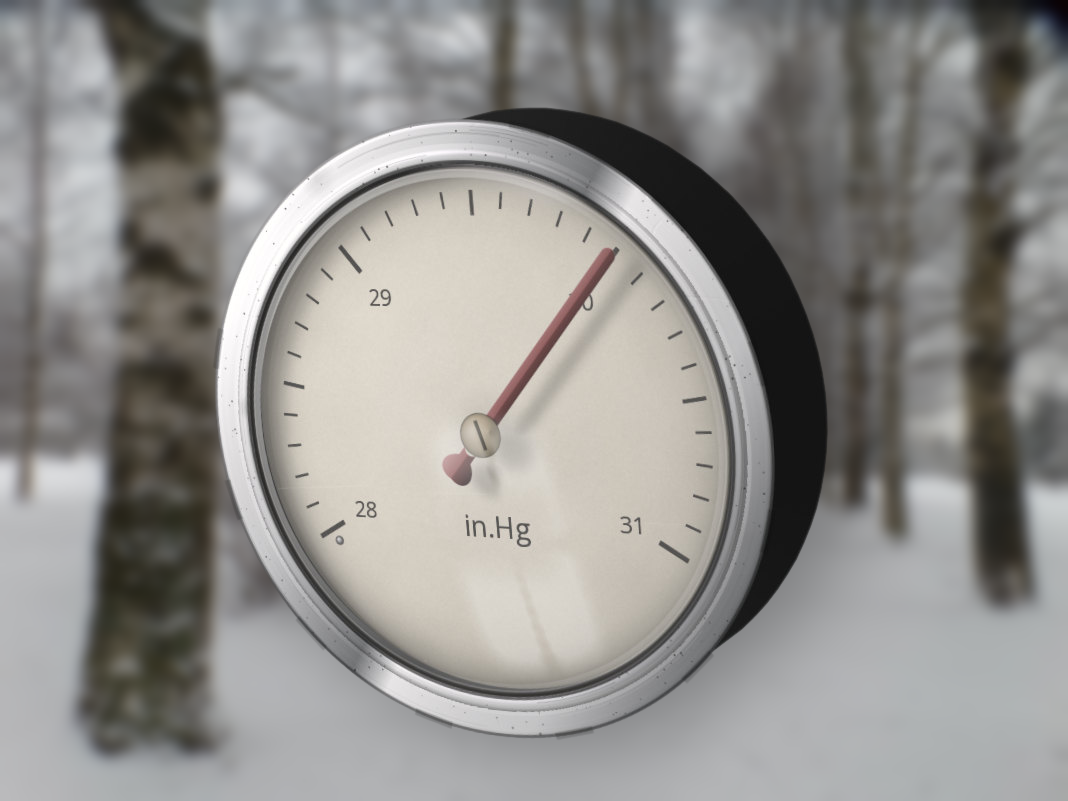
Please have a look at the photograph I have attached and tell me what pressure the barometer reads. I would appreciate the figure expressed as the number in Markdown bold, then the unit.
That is **30** inHg
